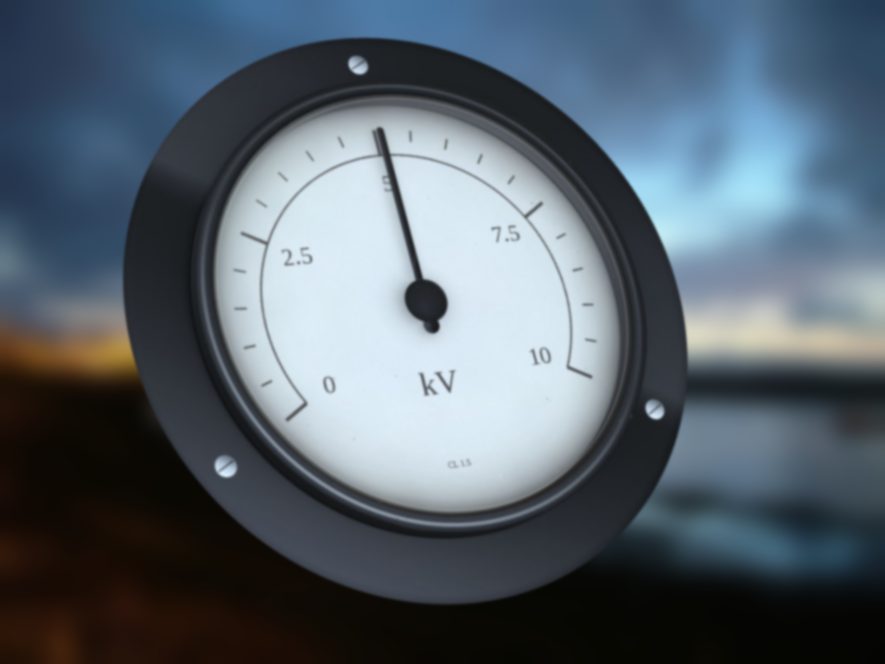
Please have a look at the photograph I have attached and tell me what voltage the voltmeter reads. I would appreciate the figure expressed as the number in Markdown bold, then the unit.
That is **5** kV
